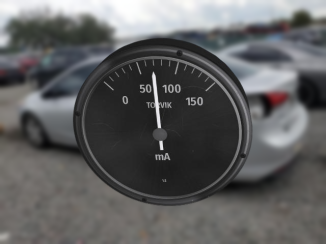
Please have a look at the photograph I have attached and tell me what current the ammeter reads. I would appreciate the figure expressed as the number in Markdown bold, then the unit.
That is **70** mA
